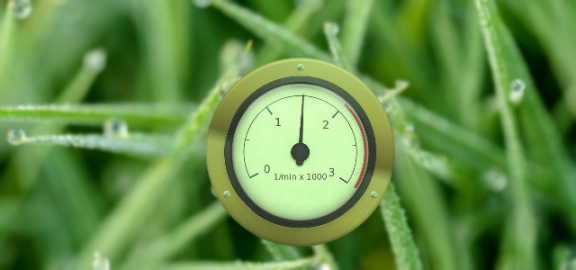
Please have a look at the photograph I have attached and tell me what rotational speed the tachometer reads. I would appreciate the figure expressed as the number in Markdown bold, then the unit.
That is **1500** rpm
